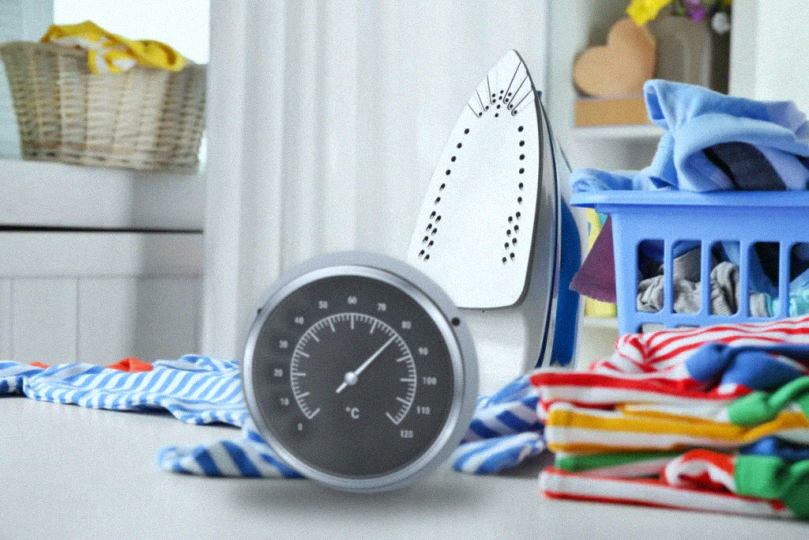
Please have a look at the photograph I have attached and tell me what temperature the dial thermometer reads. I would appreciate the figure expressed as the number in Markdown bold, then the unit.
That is **80** °C
